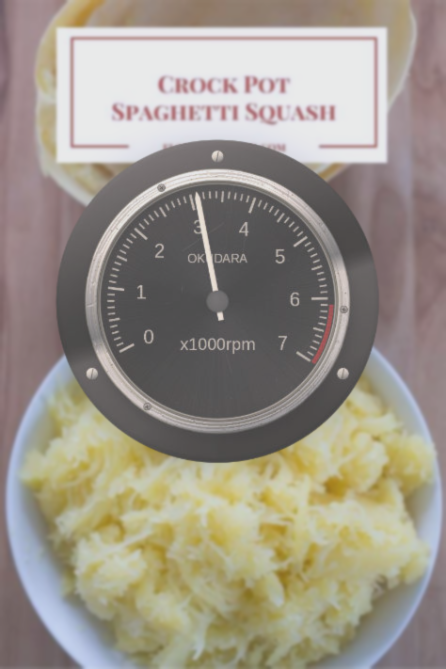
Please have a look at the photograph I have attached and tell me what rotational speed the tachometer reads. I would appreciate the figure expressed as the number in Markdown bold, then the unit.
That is **3100** rpm
